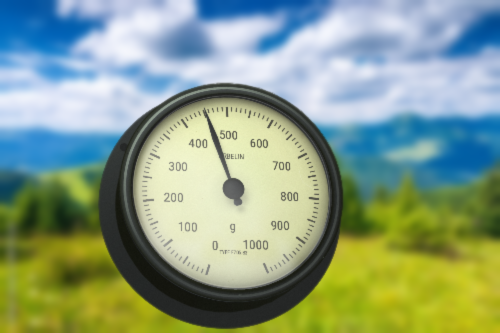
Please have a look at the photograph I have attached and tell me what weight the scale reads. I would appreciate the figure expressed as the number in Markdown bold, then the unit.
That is **450** g
